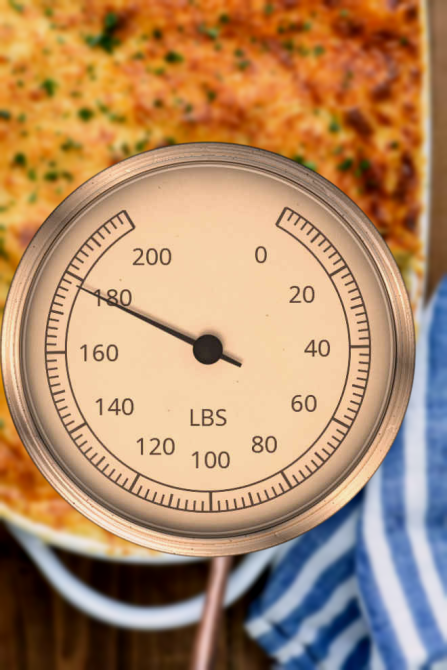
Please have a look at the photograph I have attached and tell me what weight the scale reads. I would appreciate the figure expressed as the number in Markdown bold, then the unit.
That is **178** lb
